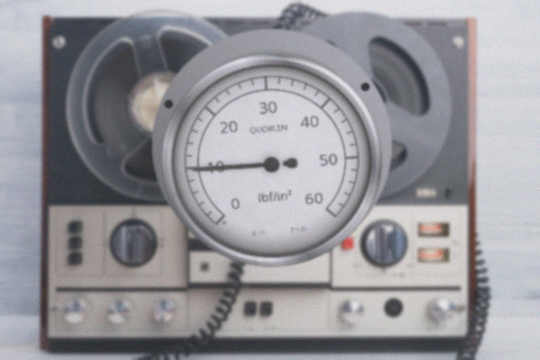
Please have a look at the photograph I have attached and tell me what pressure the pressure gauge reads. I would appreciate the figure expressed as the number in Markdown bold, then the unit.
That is **10** psi
